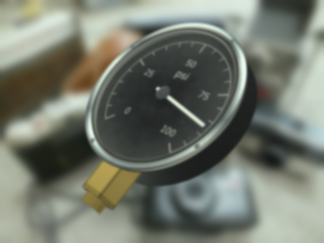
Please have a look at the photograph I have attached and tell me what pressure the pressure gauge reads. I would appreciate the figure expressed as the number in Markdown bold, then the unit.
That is **87.5** psi
